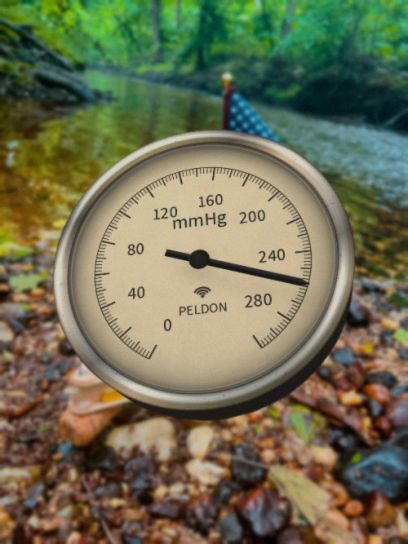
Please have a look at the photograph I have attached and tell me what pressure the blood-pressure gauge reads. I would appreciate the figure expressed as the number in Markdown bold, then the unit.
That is **260** mmHg
